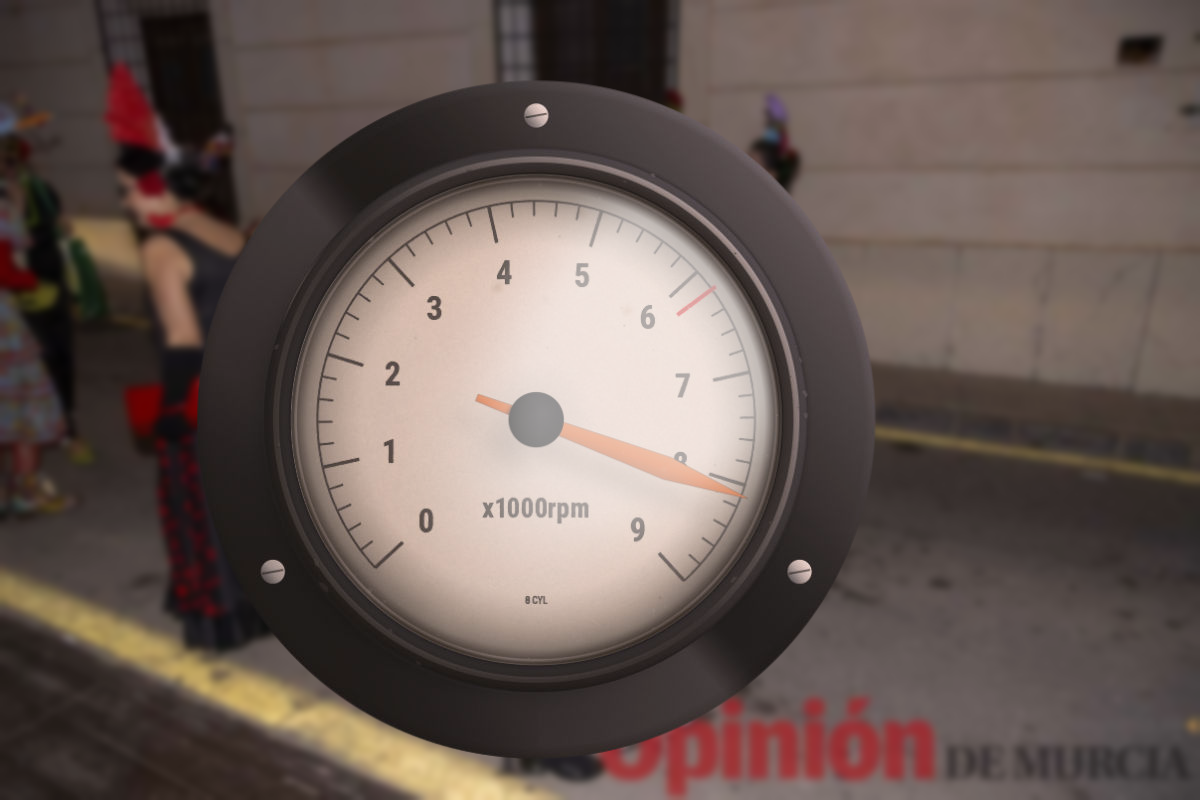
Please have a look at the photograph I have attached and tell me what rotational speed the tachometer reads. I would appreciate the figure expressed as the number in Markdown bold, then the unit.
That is **8100** rpm
